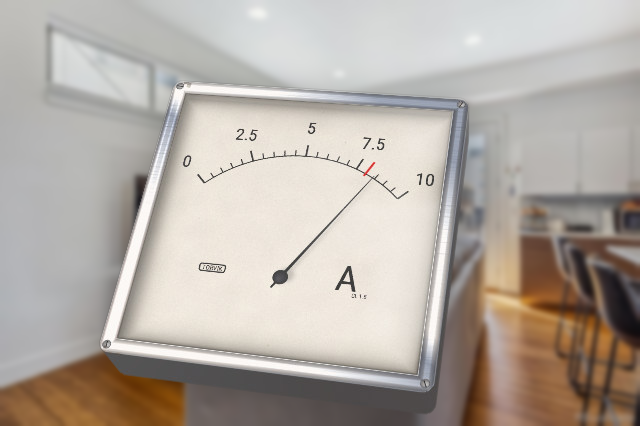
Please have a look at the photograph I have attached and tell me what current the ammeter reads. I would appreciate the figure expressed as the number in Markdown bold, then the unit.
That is **8.5** A
